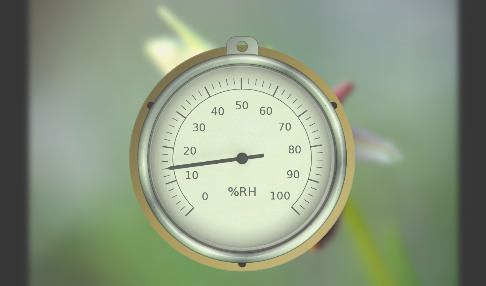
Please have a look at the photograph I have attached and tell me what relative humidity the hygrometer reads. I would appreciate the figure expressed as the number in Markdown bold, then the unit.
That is **14** %
